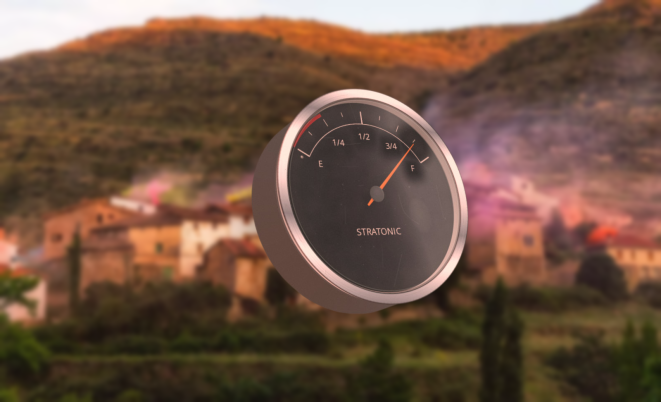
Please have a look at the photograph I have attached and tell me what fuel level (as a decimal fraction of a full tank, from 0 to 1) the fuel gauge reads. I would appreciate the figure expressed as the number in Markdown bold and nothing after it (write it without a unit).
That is **0.875**
